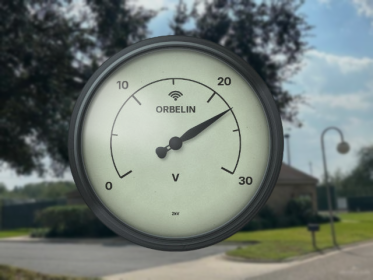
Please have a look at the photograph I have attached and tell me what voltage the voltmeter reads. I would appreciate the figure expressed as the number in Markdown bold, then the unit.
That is **22.5** V
